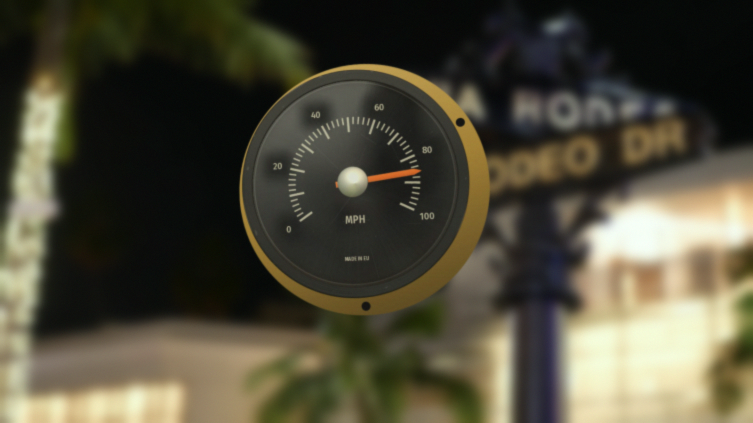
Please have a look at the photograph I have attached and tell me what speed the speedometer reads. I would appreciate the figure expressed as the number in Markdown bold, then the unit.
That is **86** mph
